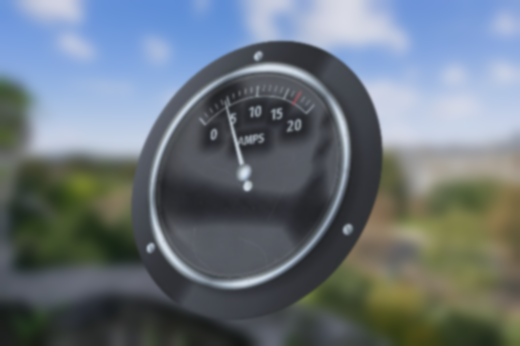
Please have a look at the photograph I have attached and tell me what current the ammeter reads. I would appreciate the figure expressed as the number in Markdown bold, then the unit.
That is **5** A
